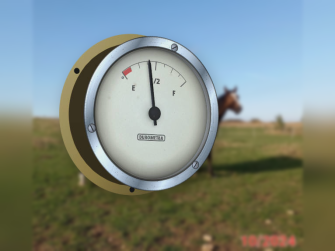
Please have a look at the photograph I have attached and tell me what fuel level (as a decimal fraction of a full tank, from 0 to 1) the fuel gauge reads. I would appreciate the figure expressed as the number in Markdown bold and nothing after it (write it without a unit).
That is **0.375**
